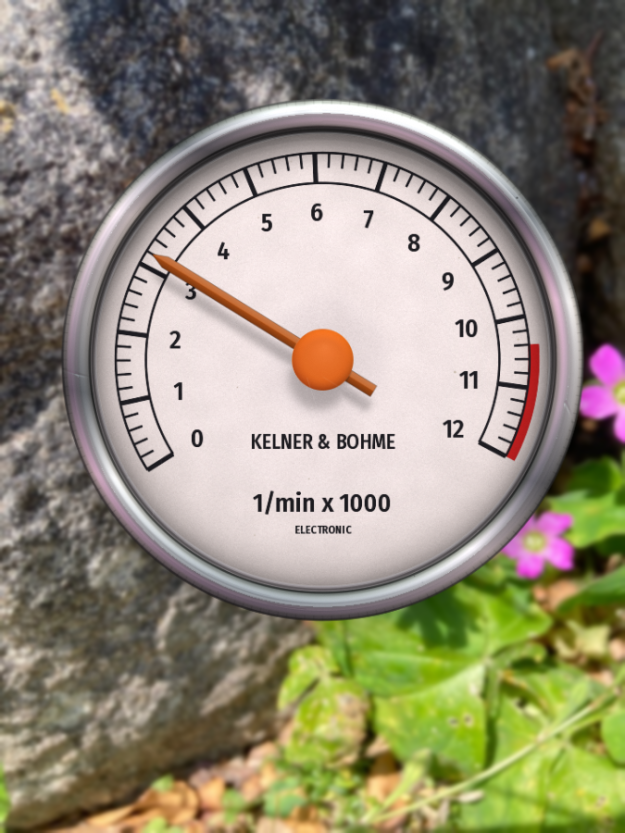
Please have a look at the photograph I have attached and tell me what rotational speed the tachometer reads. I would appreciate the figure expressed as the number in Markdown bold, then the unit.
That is **3200** rpm
